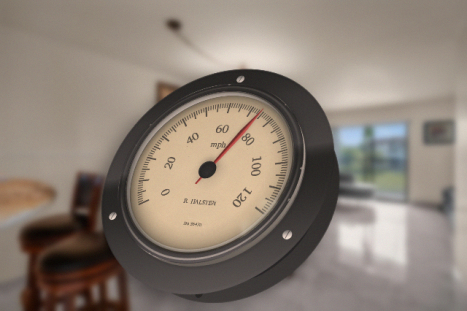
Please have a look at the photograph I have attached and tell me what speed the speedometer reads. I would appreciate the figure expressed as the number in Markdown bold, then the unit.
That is **75** mph
